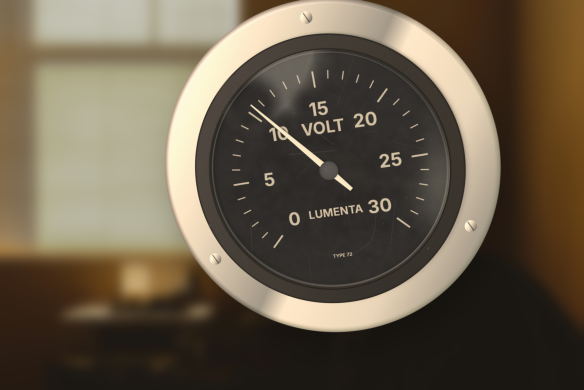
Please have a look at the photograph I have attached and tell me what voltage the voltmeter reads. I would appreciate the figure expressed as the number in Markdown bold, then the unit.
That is **10.5** V
